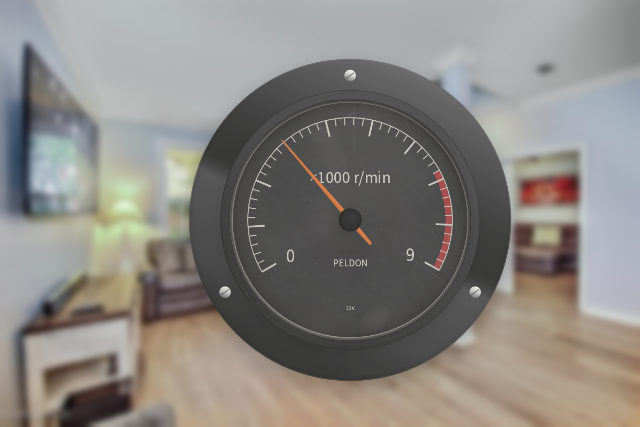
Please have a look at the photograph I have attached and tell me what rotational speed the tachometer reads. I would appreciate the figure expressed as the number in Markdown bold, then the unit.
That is **3000** rpm
